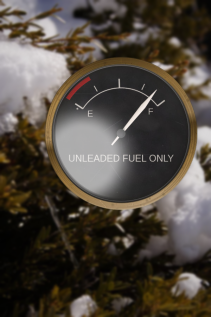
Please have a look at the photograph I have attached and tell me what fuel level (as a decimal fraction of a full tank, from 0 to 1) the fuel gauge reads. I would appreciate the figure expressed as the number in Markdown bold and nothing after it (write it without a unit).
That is **0.875**
